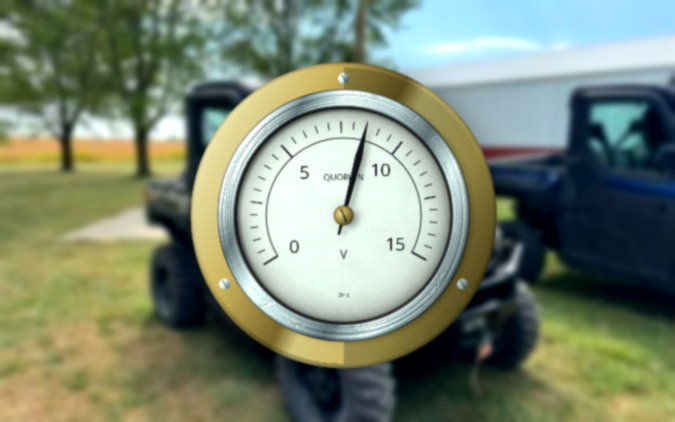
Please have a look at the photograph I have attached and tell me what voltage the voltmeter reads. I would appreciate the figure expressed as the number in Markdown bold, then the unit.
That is **8.5** V
